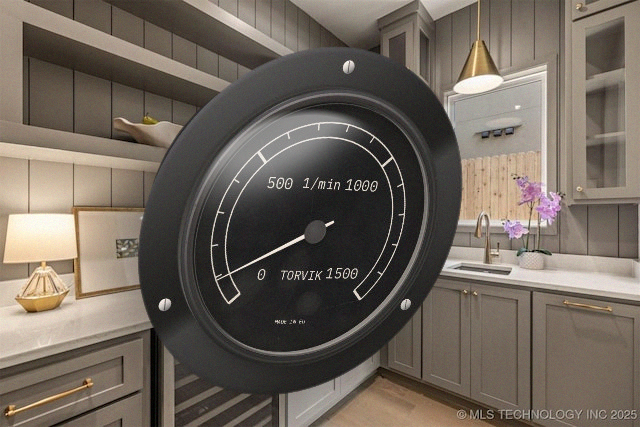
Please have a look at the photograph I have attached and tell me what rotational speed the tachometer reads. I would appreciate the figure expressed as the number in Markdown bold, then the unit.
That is **100** rpm
